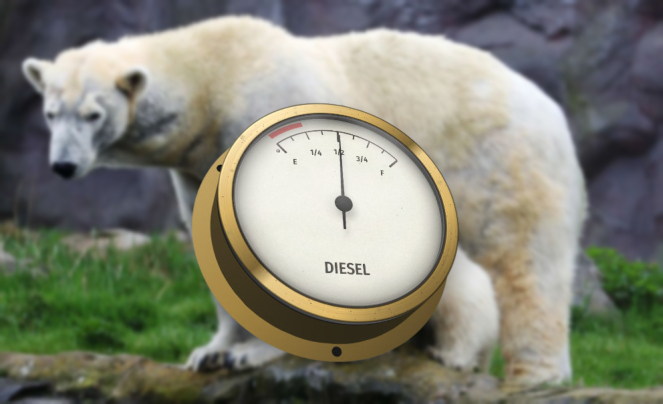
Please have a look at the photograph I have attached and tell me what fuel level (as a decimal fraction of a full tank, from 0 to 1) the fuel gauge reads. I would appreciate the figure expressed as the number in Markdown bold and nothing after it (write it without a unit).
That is **0.5**
